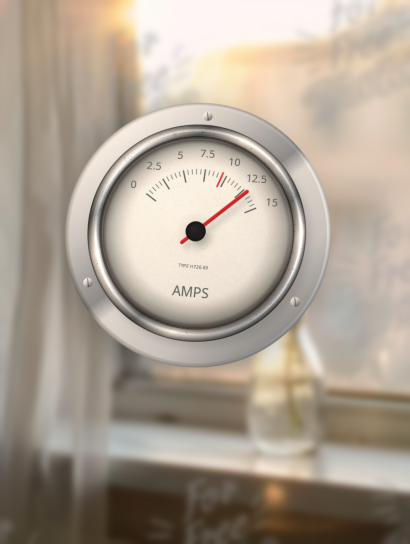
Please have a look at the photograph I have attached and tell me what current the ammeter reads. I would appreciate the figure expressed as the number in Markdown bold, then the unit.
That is **13** A
